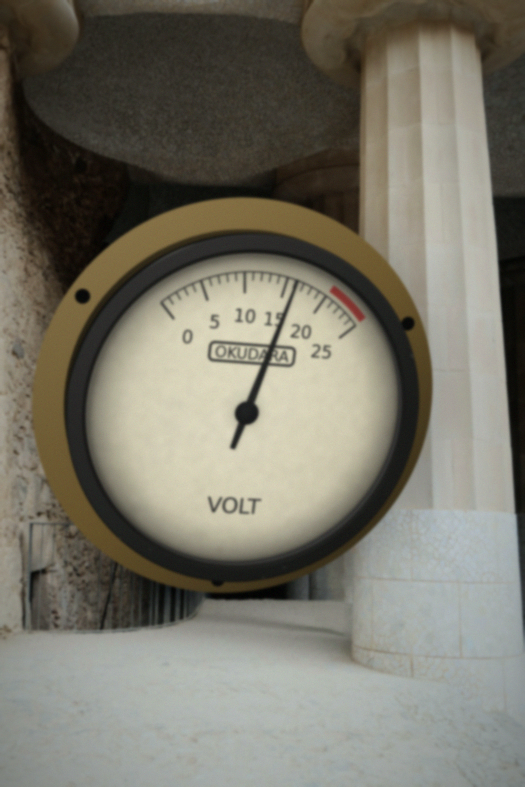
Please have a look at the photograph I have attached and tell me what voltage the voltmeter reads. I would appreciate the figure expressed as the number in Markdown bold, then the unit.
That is **16** V
